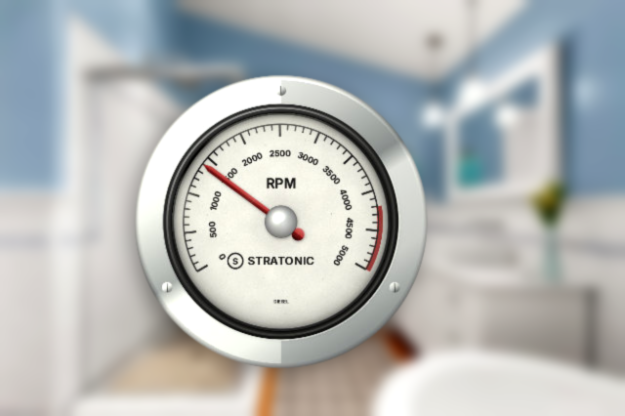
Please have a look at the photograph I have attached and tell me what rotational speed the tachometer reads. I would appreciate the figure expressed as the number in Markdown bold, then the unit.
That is **1400** rpm
